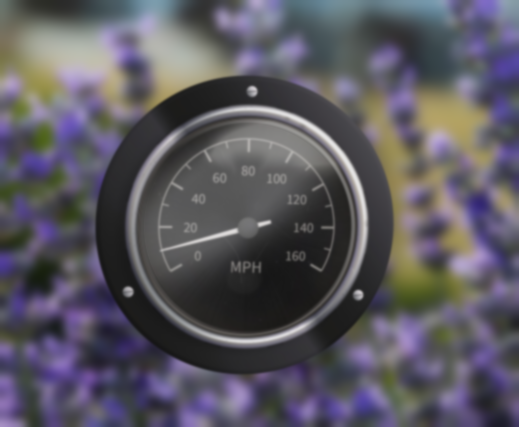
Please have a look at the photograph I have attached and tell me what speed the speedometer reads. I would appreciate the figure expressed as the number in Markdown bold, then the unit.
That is **10** mph
